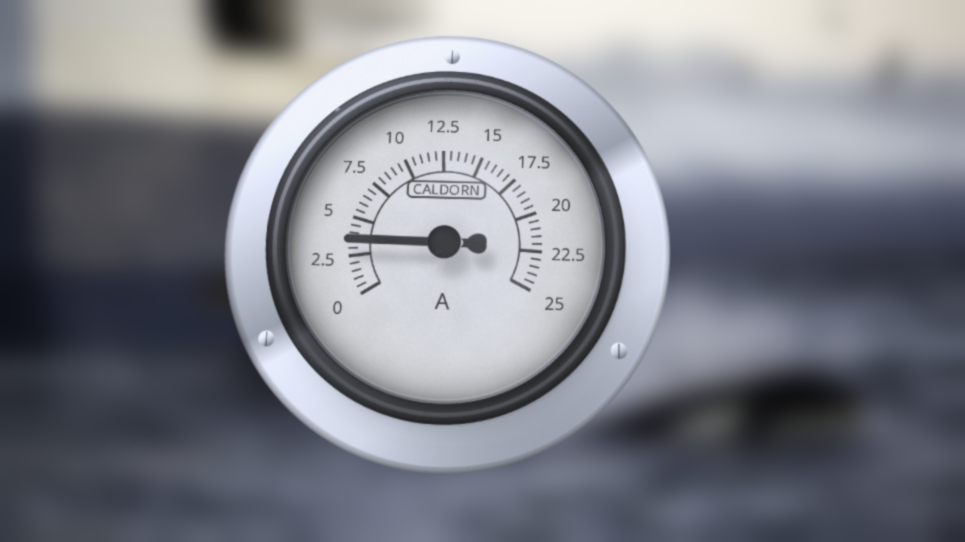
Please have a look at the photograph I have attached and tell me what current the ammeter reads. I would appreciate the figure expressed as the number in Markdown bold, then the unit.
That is **3.5** A
